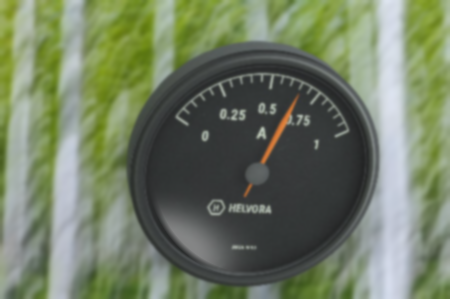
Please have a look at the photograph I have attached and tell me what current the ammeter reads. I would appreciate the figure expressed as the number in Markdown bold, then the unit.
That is **0.65** A
